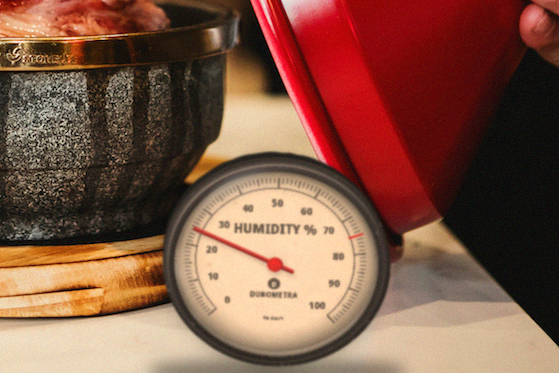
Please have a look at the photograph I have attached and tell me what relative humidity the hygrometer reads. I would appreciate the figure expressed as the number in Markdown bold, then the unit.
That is **25** %
